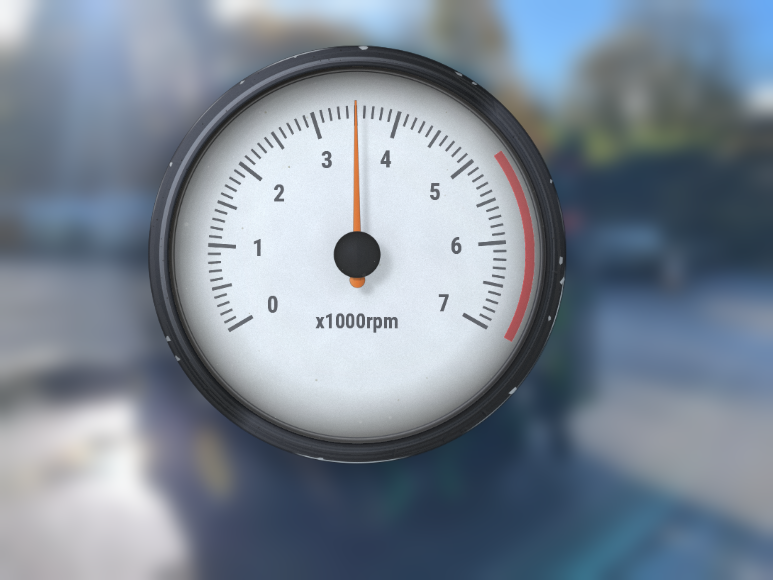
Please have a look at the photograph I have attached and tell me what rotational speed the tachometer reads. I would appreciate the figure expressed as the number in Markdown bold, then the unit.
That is **3500** rpm
